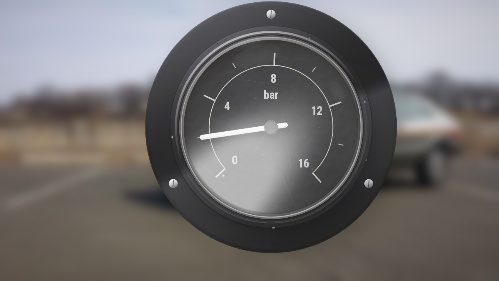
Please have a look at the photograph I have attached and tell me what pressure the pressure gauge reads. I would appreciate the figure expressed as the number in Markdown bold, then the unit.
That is **2** bar
